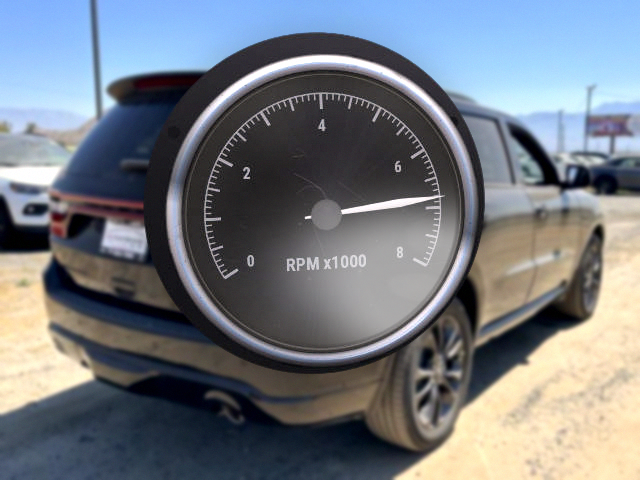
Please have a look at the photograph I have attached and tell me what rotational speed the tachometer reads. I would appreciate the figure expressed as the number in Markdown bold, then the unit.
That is **6800** rpm
